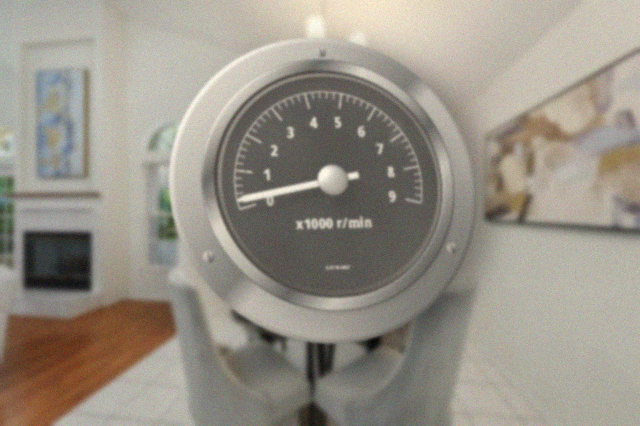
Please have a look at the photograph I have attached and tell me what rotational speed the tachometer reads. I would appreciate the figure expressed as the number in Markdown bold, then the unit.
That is **200** rpm
